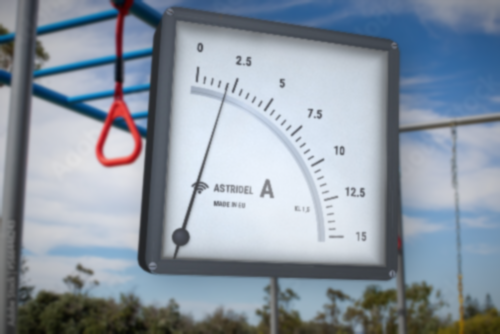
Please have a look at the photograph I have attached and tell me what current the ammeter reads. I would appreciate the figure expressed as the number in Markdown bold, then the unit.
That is **2** A
